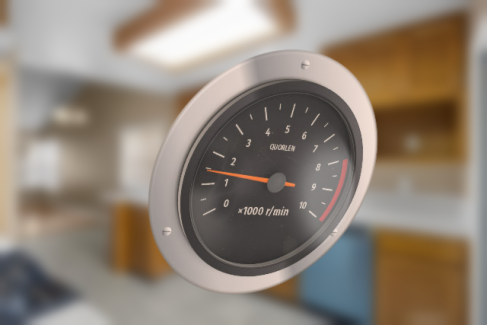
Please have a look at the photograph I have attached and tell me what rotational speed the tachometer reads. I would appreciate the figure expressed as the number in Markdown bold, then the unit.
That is **1500** rpm
